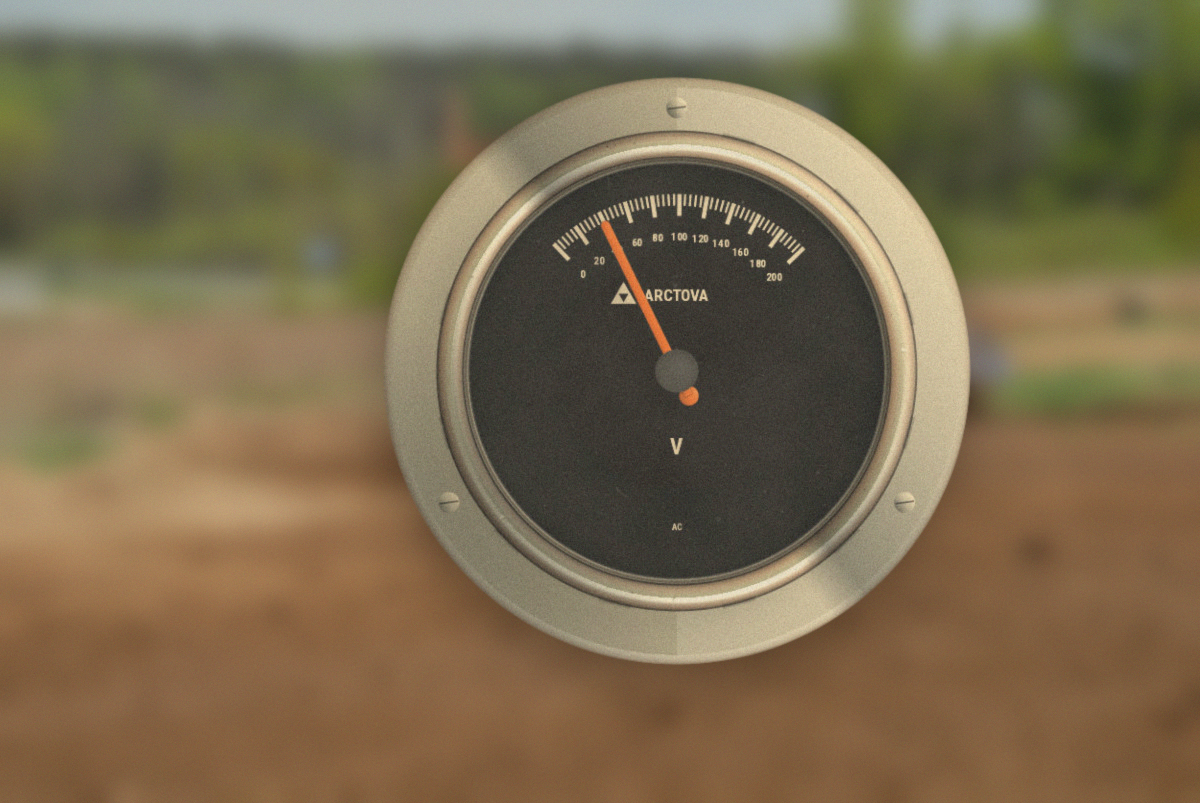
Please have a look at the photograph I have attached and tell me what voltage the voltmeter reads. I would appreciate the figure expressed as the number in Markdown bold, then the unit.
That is **40** V
